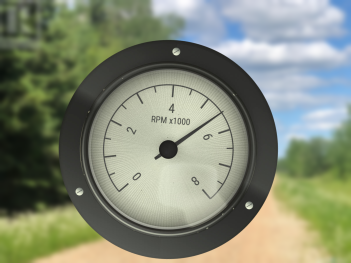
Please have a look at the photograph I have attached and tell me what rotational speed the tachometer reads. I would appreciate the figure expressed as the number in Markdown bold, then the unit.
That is **5500** rpm
